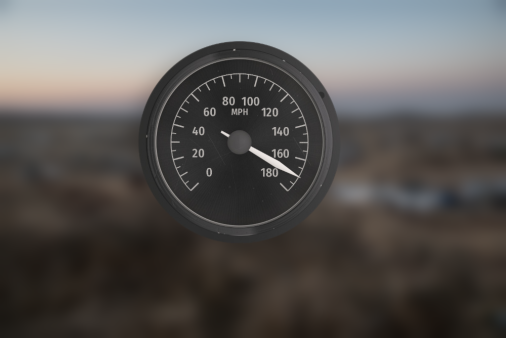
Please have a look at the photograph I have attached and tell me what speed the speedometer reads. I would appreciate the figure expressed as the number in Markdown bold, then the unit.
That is **170** mph
